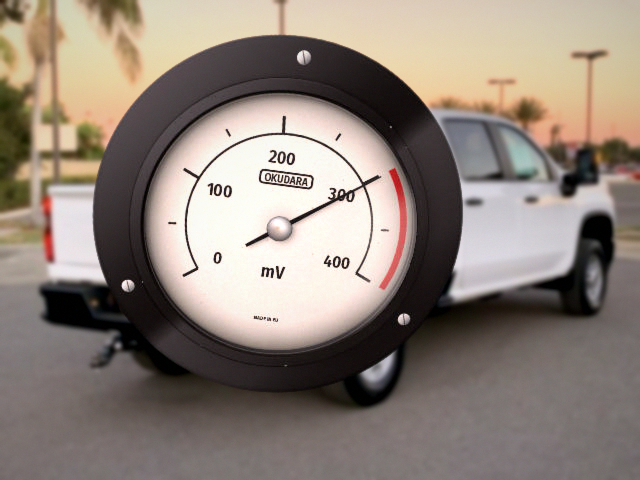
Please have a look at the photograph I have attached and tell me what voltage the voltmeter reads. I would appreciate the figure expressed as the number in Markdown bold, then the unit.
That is **300** mV
